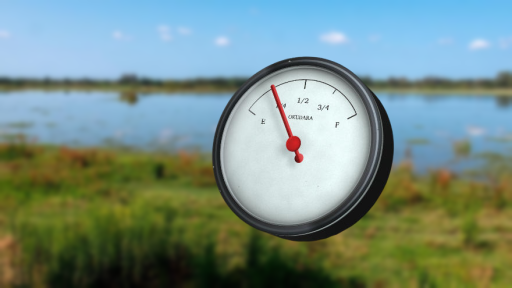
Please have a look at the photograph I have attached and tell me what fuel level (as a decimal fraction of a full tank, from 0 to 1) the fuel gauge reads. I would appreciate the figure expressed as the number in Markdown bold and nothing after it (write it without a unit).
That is **0.25**
